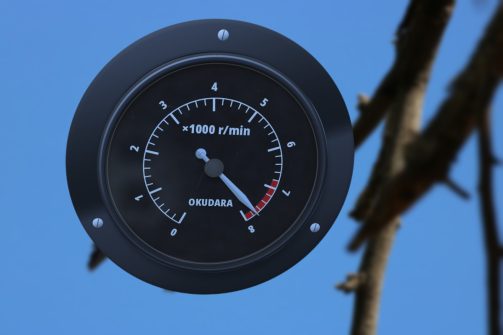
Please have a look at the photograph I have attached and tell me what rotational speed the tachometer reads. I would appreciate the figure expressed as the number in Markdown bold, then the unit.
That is **7700** rpm
